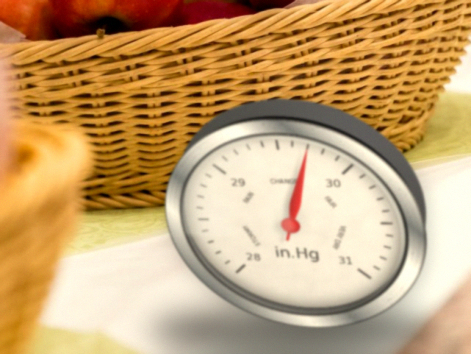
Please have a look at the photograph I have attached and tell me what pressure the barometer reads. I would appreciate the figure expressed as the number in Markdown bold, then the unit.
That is **29.7** inHg
